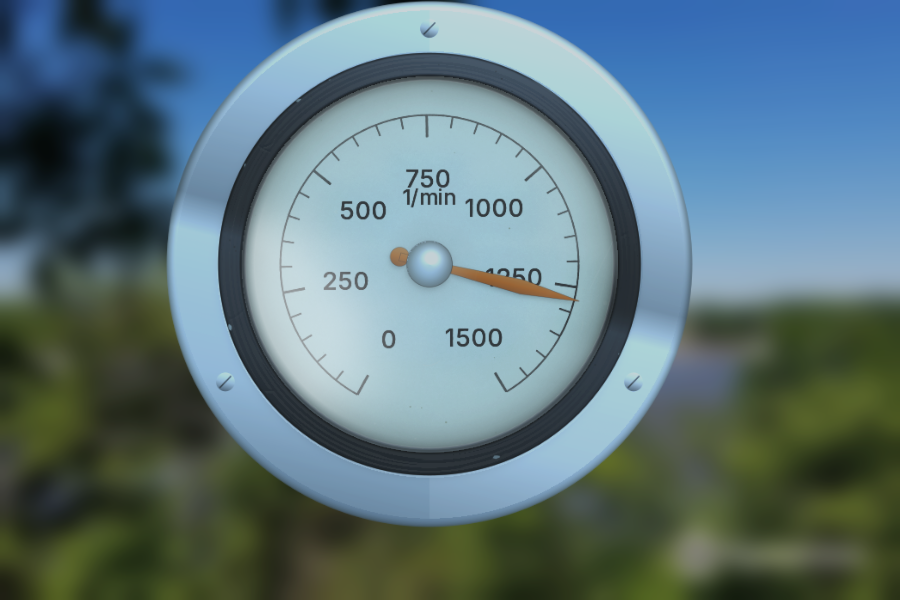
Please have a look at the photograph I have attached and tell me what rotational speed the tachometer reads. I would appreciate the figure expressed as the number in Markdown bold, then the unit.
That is **1275** rpm
